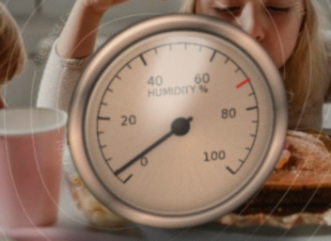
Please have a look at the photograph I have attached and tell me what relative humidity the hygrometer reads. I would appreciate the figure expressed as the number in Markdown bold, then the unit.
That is **4** %
